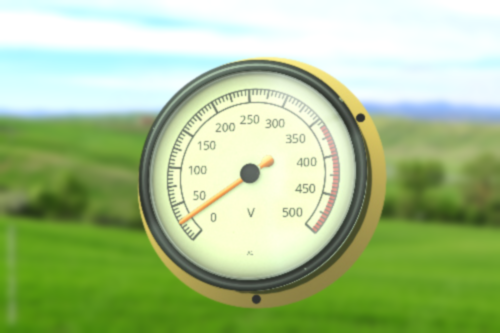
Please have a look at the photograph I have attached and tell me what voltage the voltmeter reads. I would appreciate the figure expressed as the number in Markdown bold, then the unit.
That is **25** V
